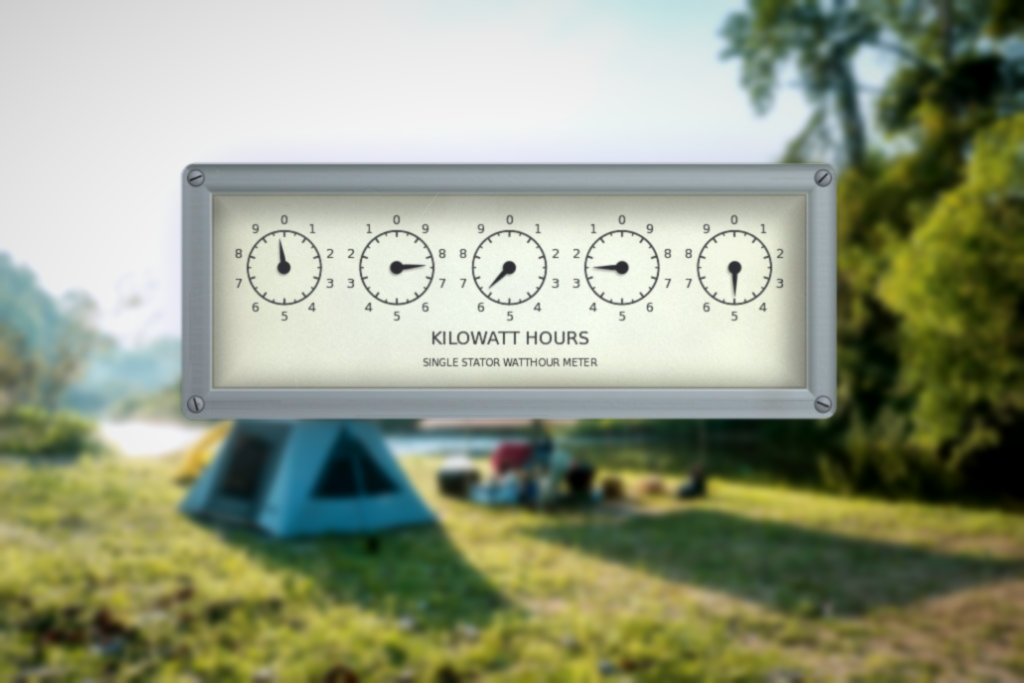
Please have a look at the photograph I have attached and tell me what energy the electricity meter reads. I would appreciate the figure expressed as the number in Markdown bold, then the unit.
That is **97625** kWh
